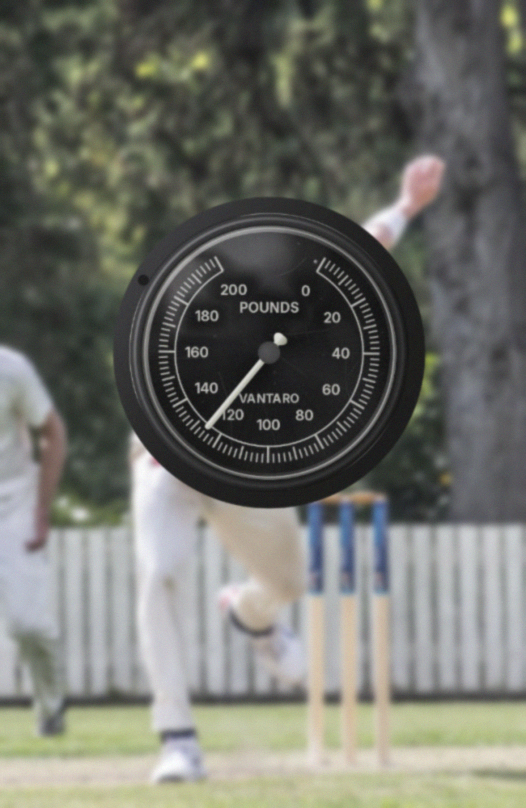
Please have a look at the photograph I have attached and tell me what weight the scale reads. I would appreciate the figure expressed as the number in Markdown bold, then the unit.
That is **126** lb
